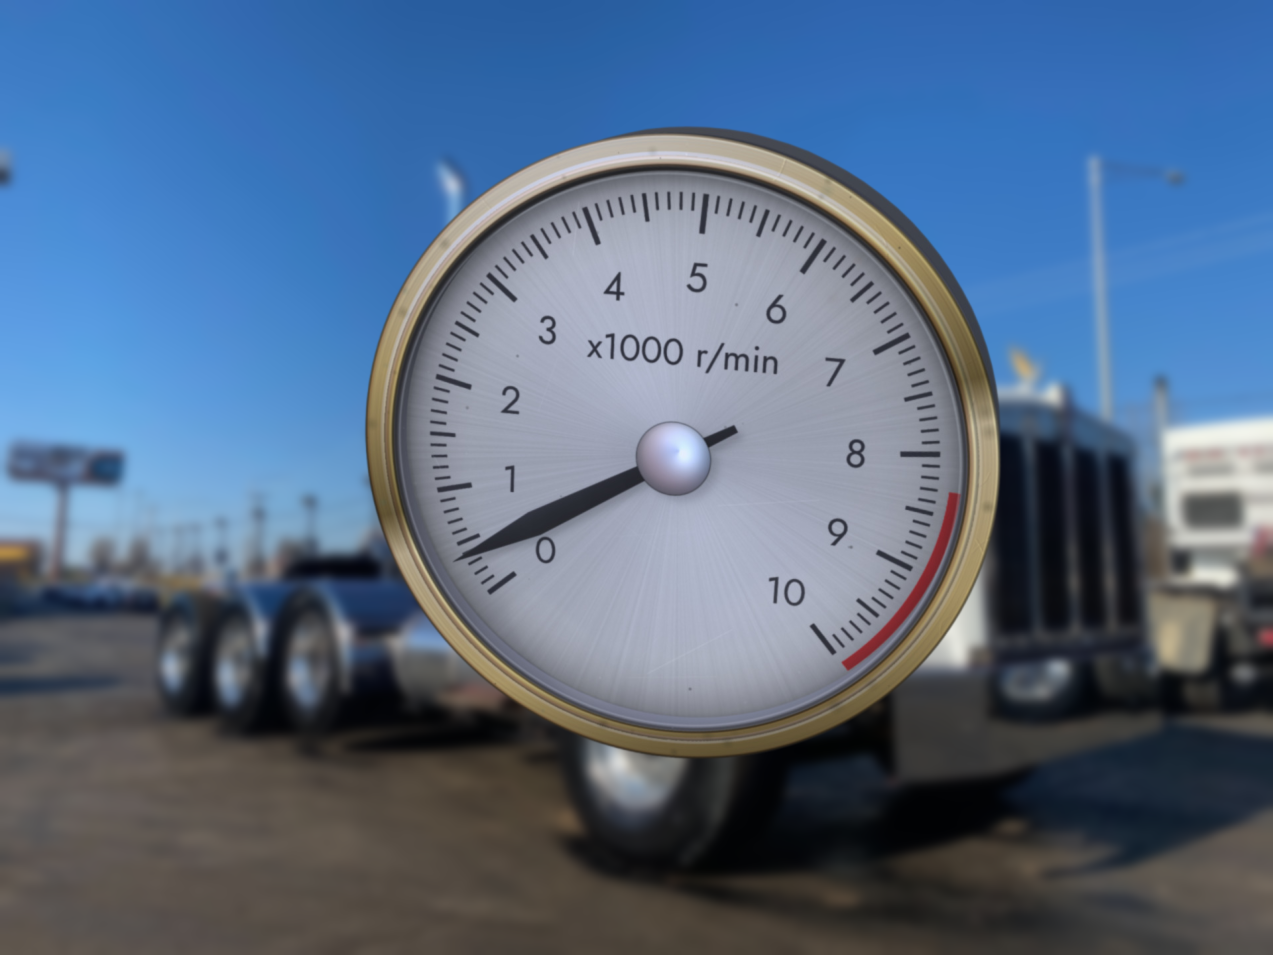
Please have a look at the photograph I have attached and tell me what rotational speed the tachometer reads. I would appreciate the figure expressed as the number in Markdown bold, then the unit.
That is **400** rpm
